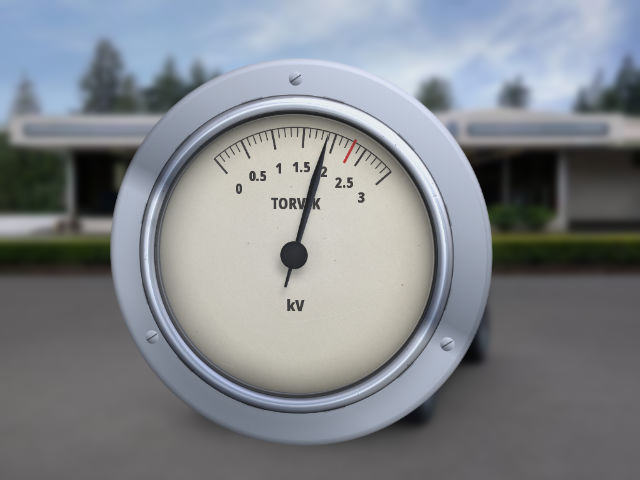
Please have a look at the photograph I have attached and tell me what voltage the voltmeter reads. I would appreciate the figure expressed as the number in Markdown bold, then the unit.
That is **1.9** kV
